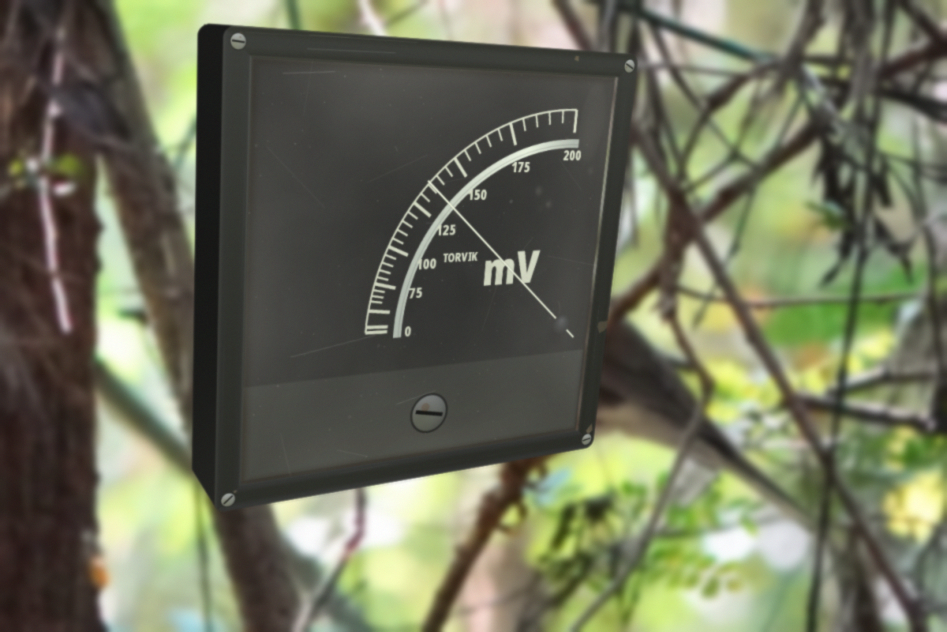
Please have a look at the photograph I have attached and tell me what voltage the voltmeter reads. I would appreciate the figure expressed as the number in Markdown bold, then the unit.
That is **135** mV
